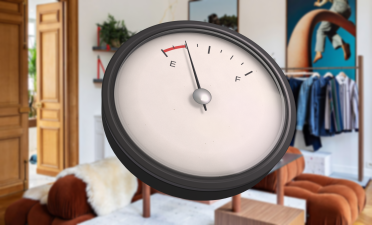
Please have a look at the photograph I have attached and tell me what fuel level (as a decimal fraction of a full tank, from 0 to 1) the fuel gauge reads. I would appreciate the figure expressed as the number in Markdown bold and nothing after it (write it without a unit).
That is **0.25**
